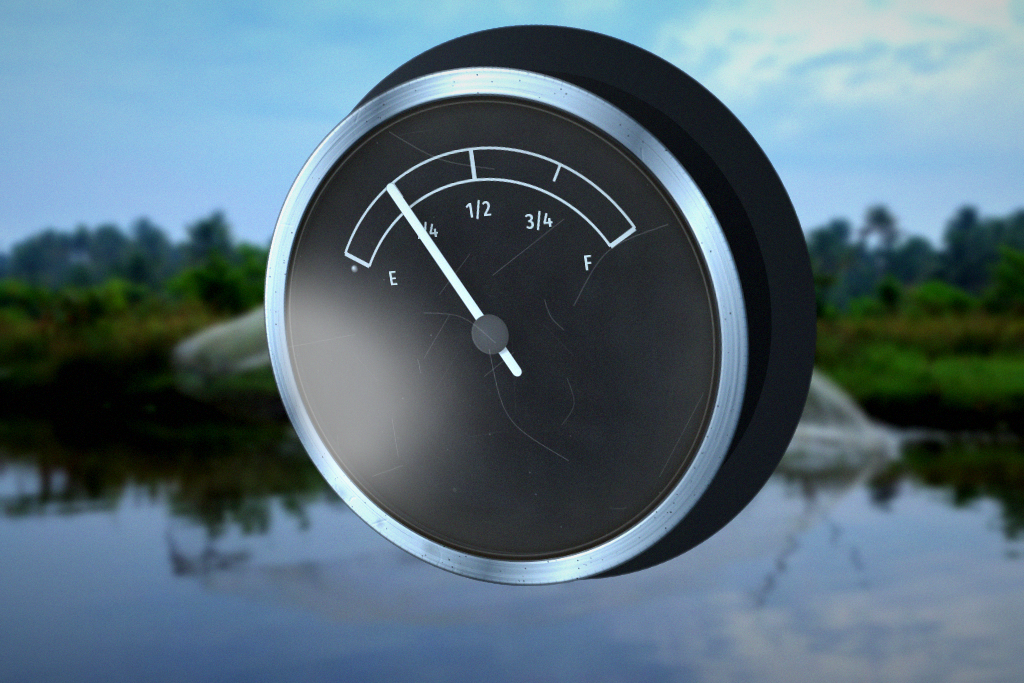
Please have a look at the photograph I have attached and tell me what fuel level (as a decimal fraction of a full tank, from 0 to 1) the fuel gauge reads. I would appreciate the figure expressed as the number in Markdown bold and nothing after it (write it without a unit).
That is **0.25**
